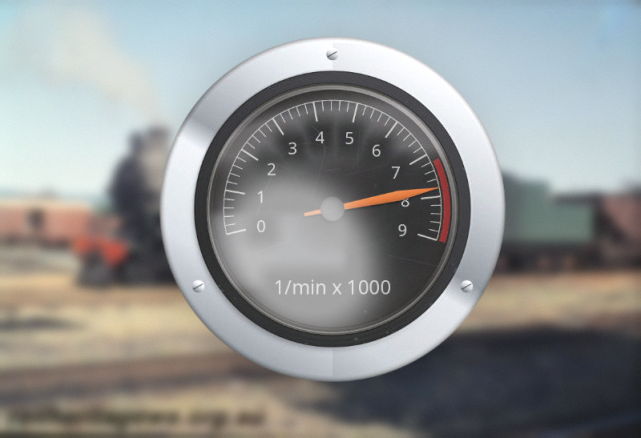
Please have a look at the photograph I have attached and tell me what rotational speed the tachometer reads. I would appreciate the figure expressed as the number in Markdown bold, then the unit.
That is **7800** rpm
